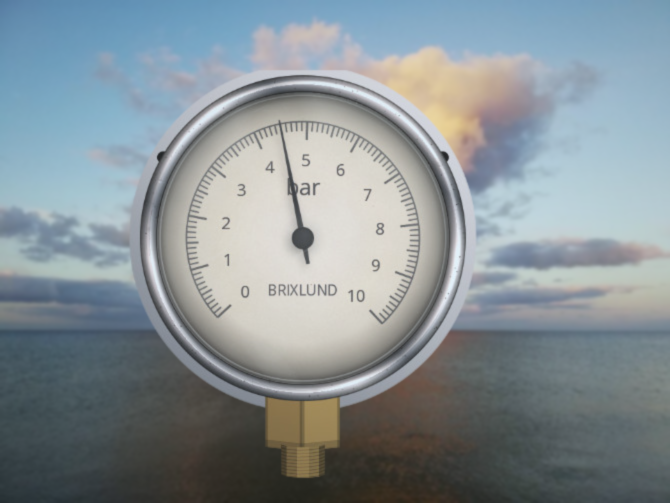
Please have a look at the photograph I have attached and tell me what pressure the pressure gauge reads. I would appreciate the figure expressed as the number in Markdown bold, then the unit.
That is **4.5** bar
